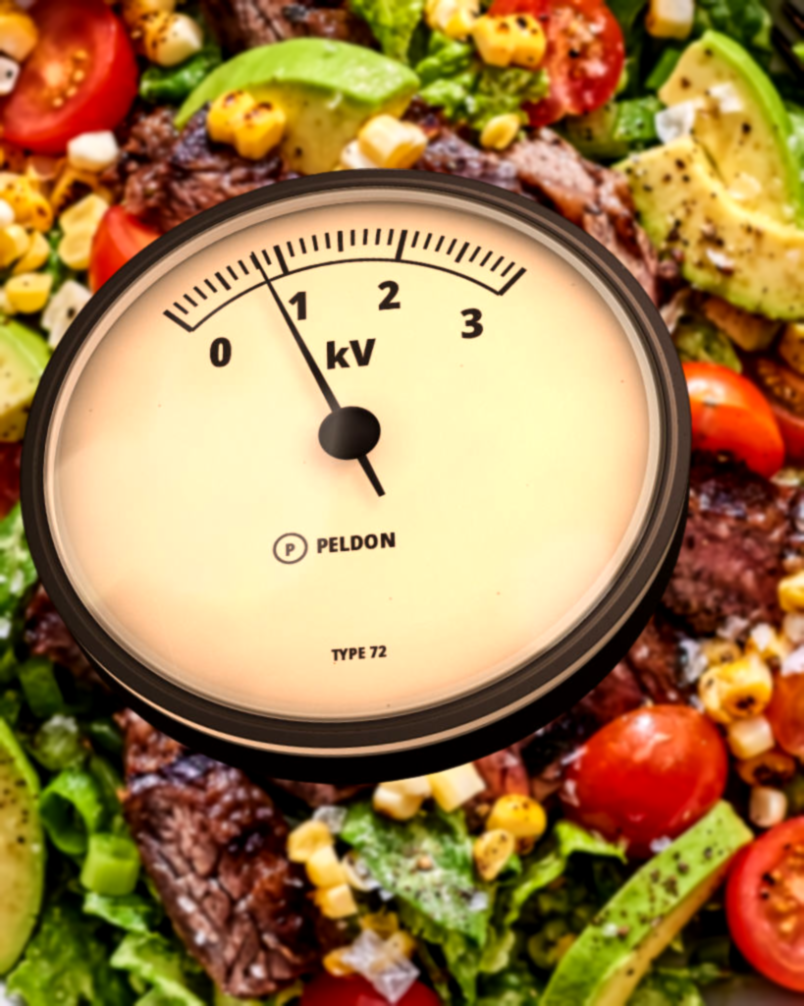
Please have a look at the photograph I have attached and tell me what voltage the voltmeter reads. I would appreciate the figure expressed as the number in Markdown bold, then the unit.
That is **0.8** kV
